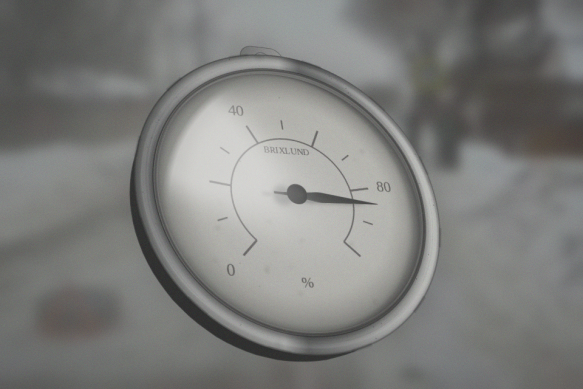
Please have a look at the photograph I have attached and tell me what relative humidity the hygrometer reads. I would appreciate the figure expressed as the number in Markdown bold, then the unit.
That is **85** %
